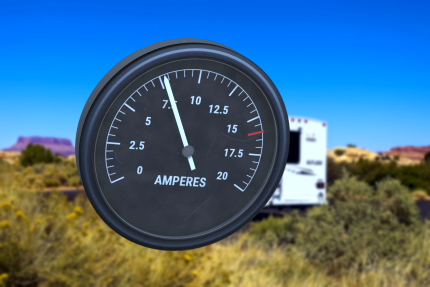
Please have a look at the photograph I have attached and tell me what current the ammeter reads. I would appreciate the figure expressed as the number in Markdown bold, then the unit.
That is **7.75** A
